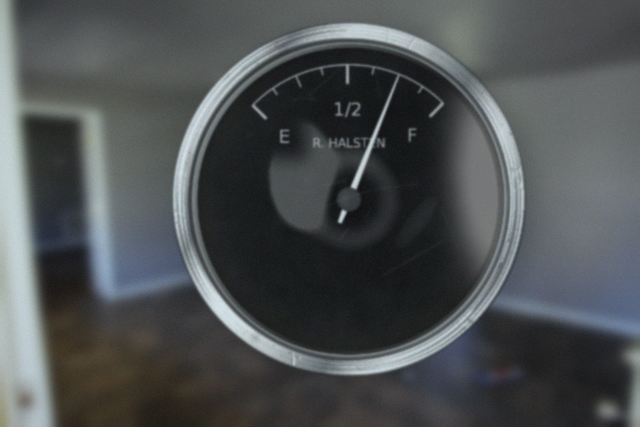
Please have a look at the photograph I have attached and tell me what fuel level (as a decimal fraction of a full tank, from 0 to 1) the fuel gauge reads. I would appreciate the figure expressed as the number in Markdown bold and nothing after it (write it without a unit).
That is **0.75**
